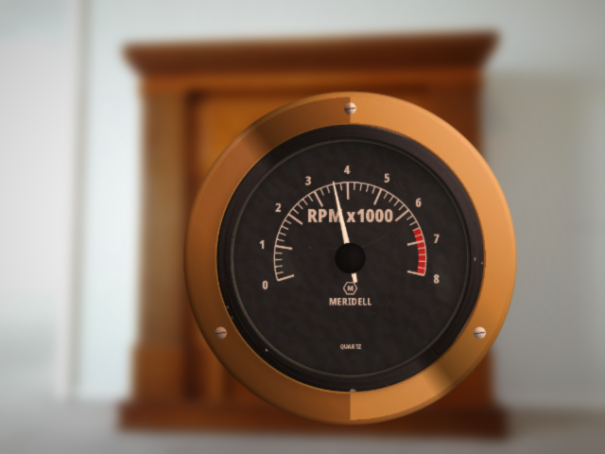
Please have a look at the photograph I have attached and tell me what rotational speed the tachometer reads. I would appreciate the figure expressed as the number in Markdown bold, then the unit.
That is **3600** rpm
